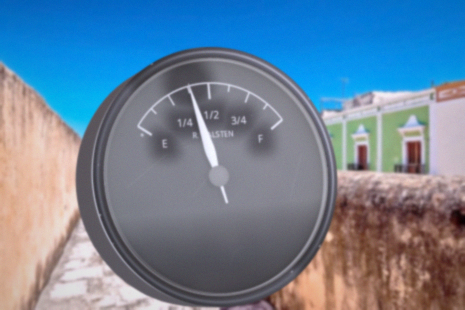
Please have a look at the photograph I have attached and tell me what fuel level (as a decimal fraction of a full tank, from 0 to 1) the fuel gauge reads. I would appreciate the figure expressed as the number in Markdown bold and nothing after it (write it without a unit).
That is **0.375**
